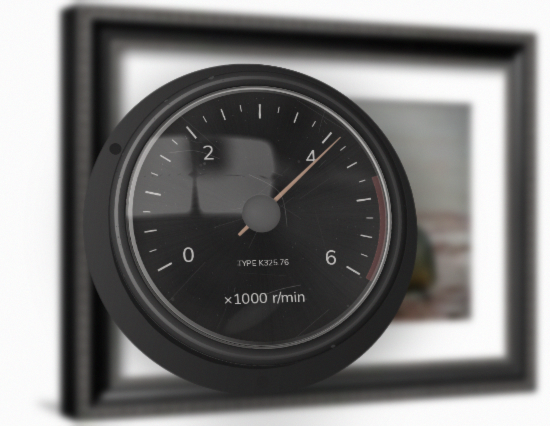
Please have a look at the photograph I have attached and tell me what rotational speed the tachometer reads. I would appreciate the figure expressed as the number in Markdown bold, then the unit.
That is **4125** rpm
